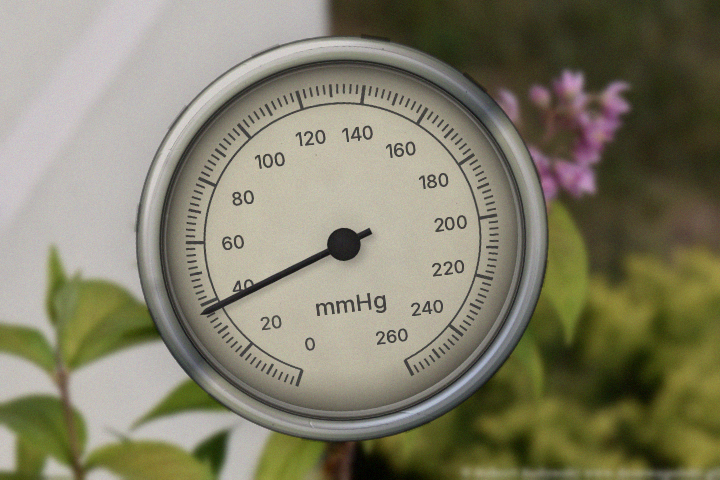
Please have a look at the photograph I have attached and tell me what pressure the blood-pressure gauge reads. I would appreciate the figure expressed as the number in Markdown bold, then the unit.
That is **38** mmHg
